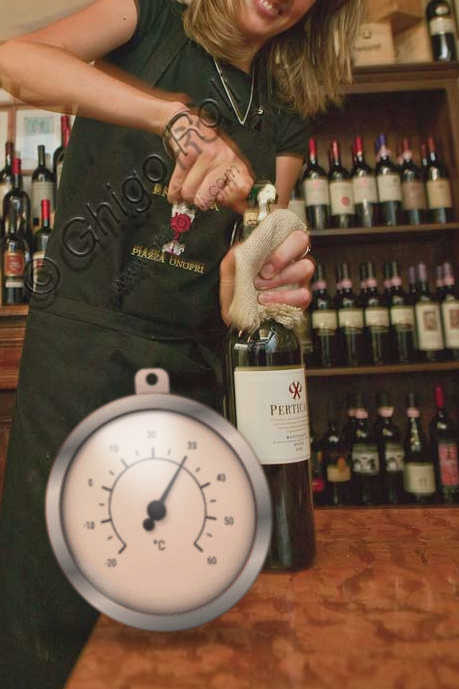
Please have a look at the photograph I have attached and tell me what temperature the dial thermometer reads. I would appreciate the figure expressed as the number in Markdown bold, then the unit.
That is **30** °C
